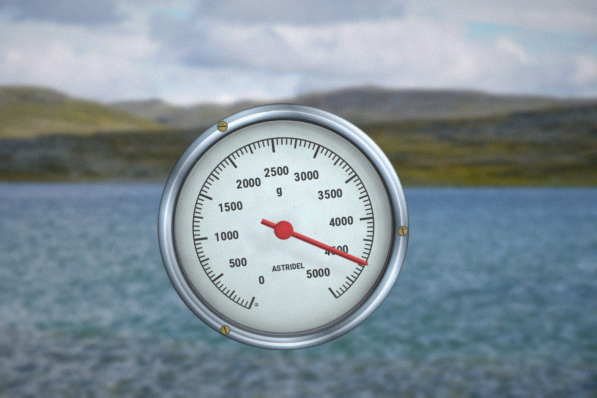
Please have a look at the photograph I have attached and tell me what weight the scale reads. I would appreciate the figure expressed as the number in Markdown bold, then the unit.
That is **4500** g
